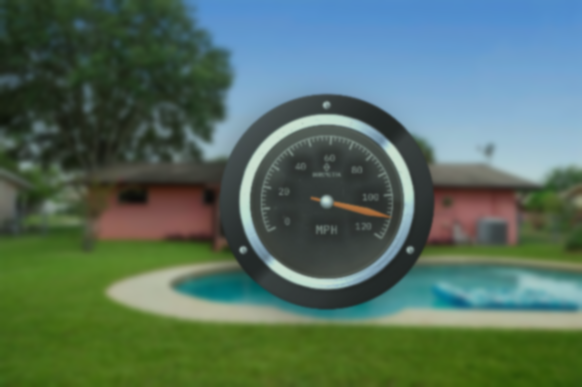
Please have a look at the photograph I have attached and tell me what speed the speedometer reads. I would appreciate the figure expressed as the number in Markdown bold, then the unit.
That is **110** mph
